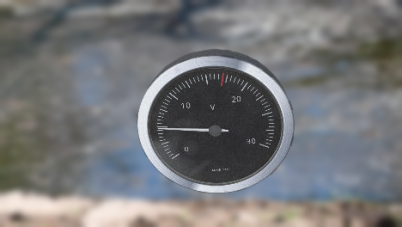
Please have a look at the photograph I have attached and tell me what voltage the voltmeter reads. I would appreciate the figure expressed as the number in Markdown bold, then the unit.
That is **5** V
